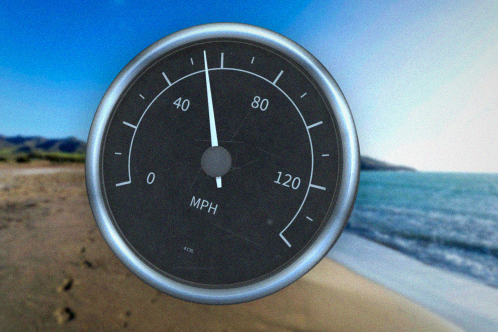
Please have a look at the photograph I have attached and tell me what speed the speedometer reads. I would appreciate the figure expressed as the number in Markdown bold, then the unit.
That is **55** mph
